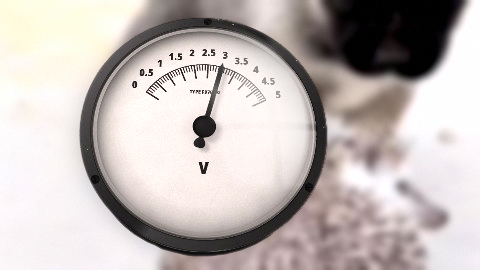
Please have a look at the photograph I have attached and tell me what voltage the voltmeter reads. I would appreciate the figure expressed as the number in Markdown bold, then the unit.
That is **3** V
